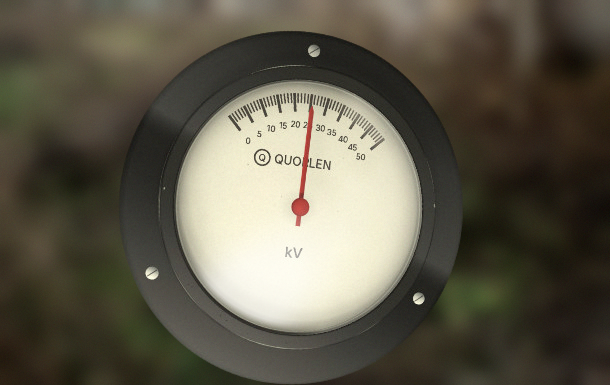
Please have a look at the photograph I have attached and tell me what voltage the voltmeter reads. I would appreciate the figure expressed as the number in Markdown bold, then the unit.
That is **25** kV
